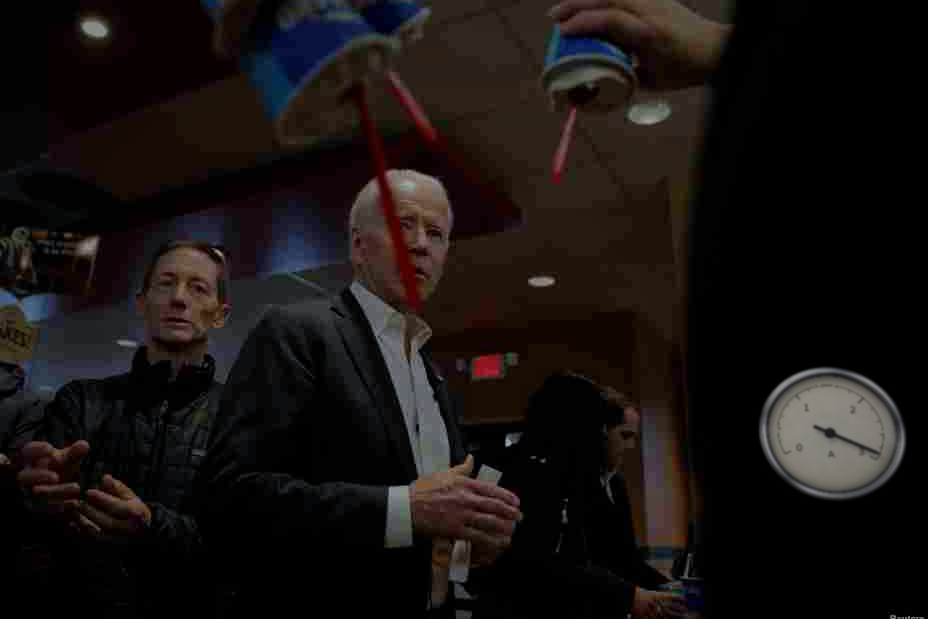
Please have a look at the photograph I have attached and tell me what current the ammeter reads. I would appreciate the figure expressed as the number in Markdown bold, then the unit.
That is **2.9** A
